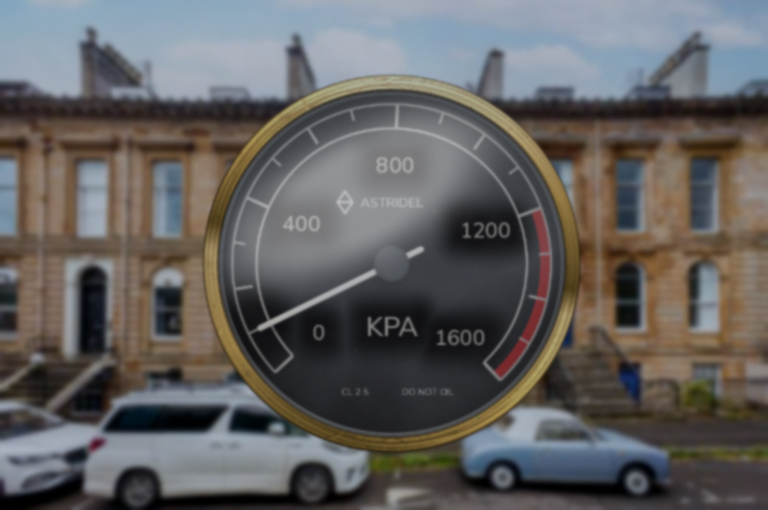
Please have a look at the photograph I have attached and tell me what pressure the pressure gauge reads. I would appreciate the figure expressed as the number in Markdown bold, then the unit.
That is **100** kPa
